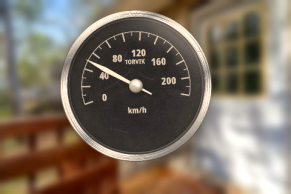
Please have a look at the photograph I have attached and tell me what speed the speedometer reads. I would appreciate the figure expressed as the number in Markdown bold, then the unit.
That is **50** km/h
